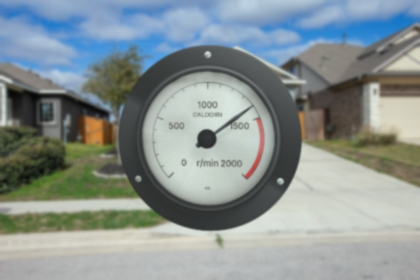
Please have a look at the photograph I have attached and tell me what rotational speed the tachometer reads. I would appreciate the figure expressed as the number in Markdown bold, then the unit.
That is **1400** rpm
